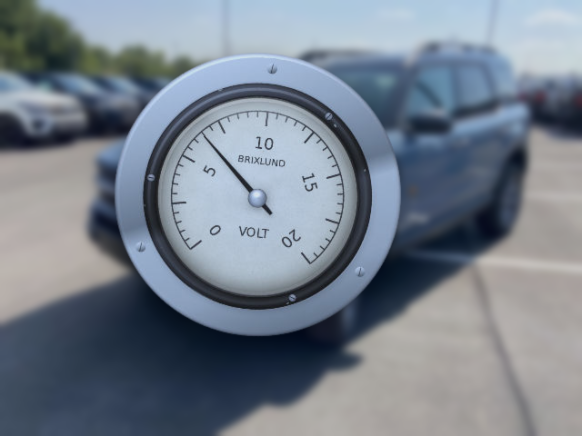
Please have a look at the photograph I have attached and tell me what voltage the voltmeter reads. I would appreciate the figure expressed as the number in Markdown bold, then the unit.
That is **6.5** V
